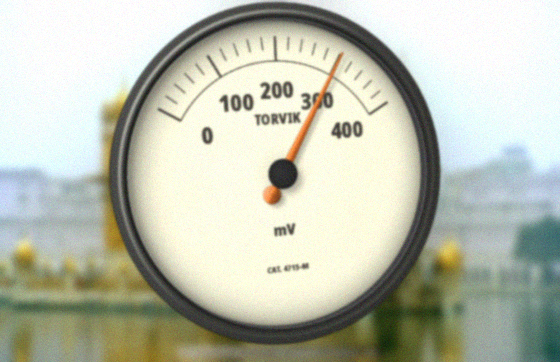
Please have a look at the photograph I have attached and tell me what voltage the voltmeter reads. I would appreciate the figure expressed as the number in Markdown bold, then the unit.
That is **300** mV
